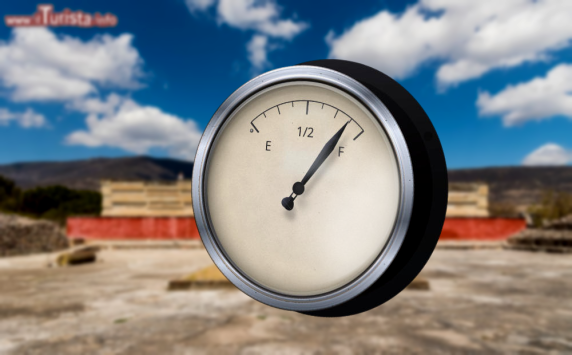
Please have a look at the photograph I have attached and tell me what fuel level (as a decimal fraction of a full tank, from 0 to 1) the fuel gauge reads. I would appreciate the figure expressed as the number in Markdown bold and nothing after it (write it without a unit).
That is **0.875**
